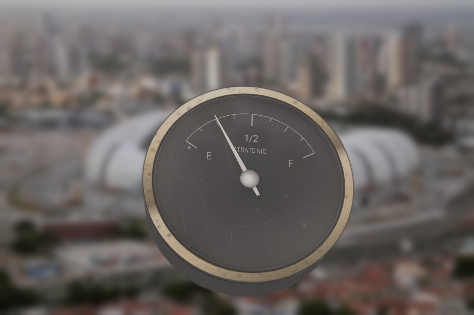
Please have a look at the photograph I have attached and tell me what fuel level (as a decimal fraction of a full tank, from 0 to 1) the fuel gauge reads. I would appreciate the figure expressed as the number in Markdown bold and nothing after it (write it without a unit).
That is **0.25**
